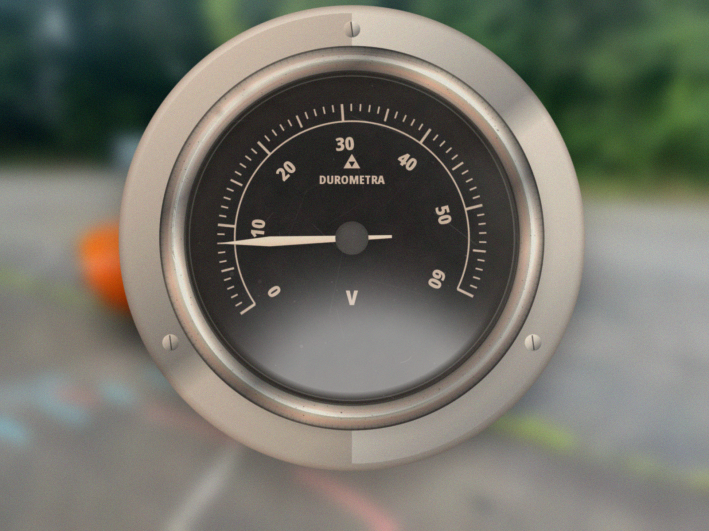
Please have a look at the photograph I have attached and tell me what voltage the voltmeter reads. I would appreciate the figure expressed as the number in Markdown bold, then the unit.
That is **8** V
